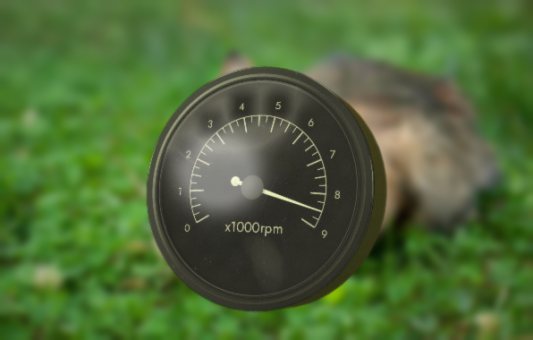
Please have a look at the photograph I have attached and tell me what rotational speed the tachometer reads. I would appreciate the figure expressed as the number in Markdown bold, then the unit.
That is **8500** rpm
